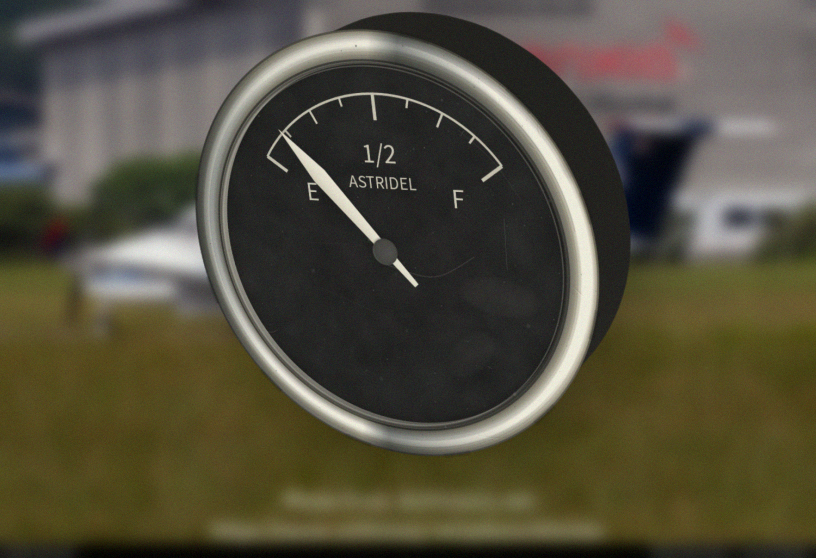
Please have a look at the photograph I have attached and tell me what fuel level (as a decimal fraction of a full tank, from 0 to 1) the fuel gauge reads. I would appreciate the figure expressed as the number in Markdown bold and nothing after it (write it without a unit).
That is **0.125**
